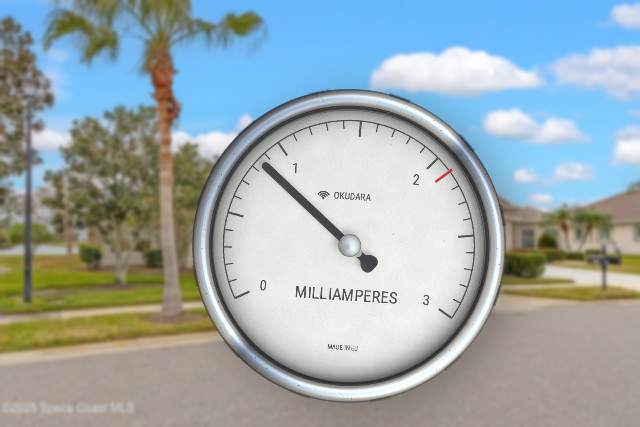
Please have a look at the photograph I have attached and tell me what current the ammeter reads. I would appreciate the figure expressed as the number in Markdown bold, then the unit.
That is **0.85** mA
